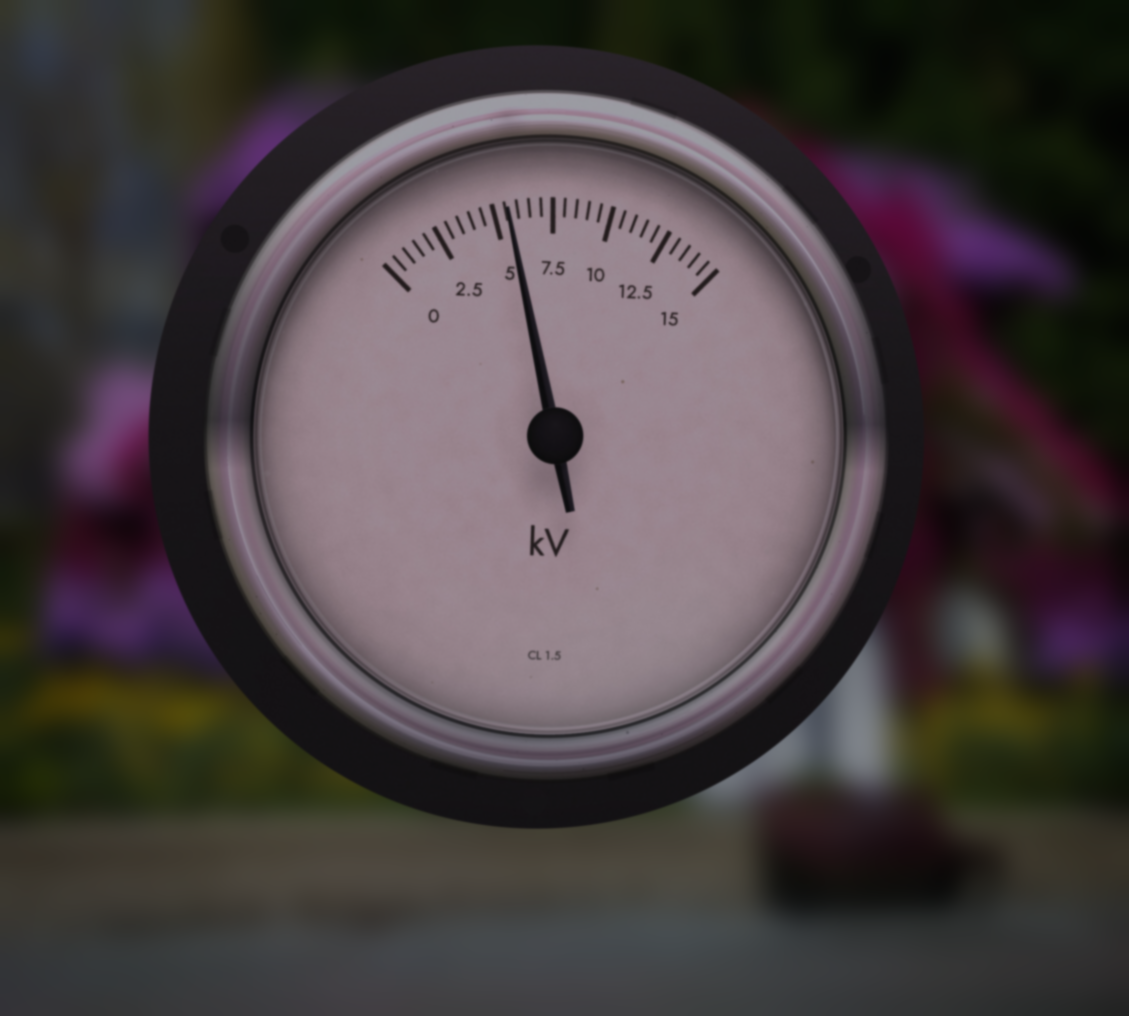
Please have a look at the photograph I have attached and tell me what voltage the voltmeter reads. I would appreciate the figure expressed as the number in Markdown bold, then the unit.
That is **5.5** kV
